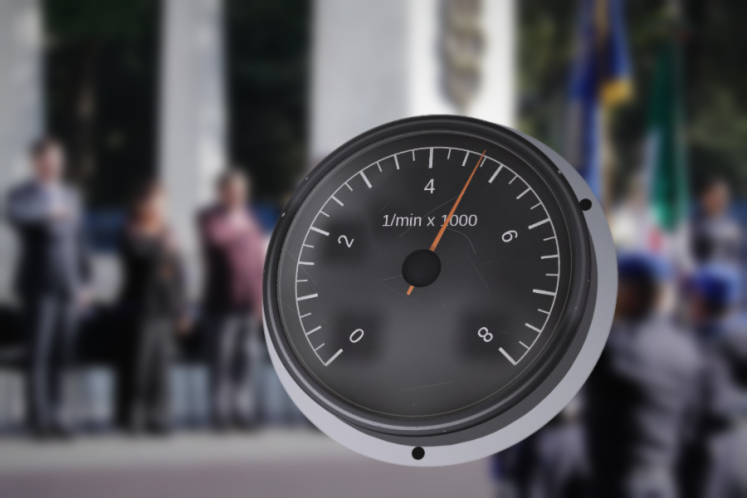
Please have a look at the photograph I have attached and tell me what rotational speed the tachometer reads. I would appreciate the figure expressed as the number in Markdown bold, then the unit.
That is **4750** rpm
